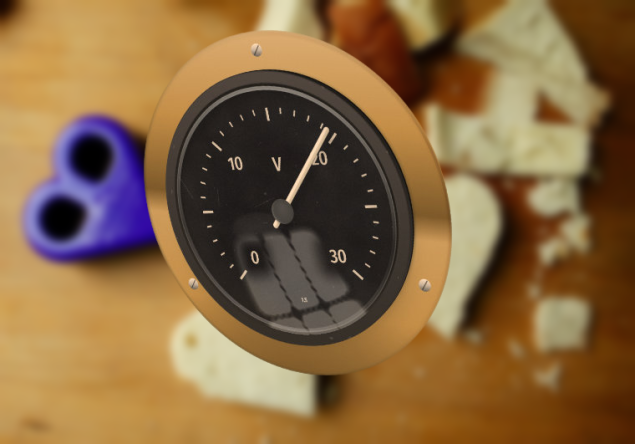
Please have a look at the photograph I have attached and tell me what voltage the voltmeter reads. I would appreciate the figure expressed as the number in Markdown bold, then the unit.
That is **19.5** V
